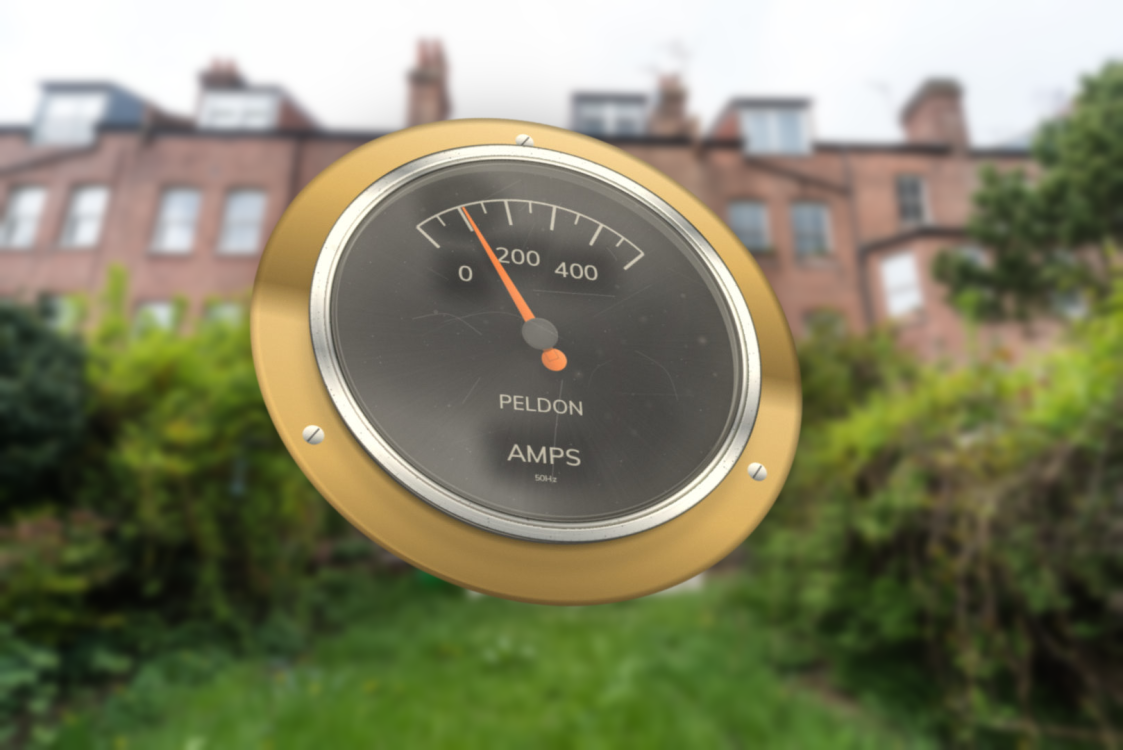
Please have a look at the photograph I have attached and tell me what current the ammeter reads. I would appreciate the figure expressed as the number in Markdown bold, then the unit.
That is **100** A
